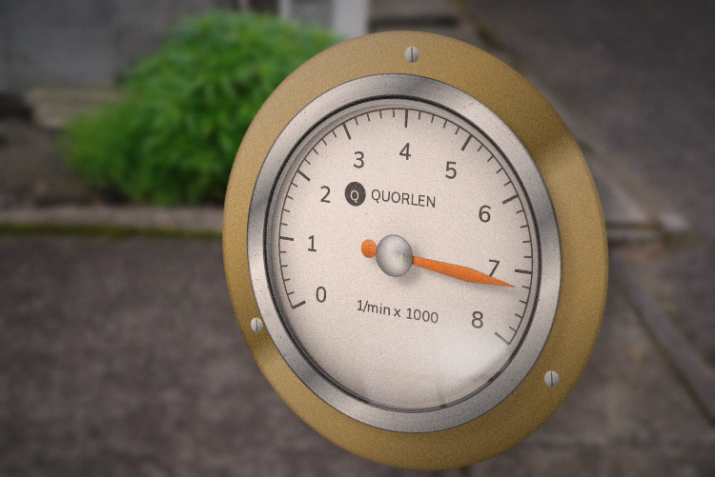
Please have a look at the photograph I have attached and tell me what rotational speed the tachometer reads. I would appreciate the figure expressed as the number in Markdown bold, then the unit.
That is **7200** rpm
